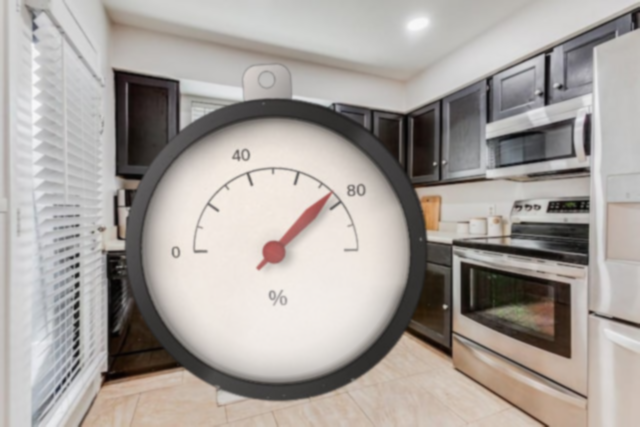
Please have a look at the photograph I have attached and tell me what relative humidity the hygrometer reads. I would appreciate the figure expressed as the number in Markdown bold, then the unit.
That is **75** %
